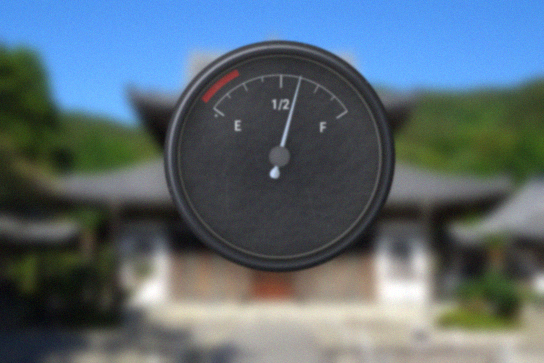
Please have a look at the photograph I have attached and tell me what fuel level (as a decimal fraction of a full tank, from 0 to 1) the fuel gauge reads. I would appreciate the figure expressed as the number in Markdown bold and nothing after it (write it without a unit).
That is **0.625**
